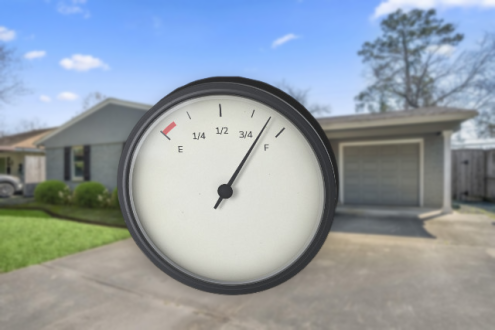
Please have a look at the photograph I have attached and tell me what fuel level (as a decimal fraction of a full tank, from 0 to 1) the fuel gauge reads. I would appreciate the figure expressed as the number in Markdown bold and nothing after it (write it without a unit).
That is **0.875**
